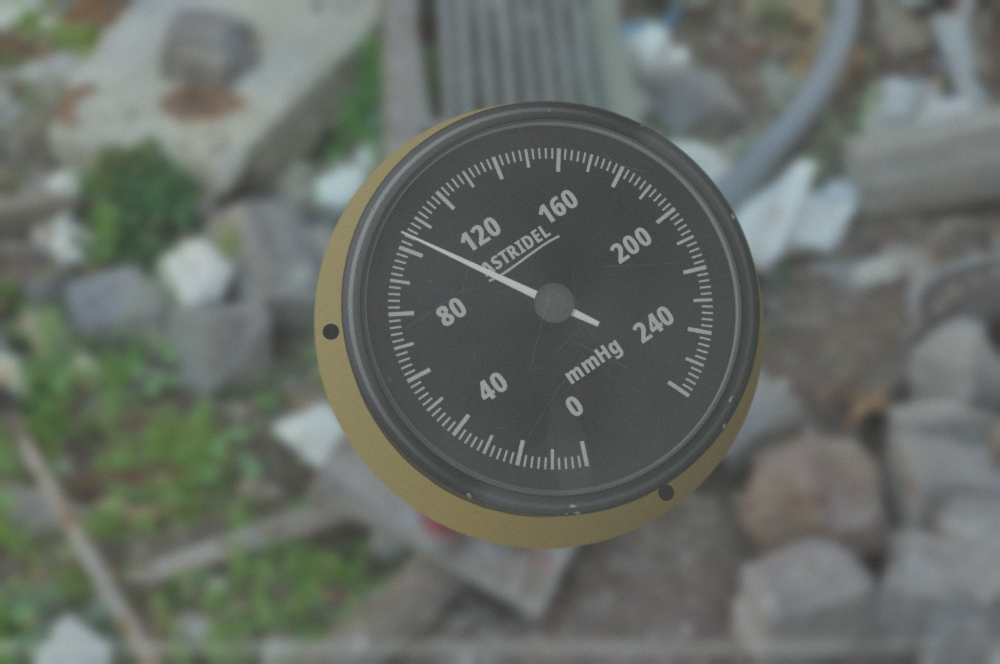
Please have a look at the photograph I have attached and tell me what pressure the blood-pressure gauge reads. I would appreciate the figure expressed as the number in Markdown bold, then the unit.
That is **104** mmHg
